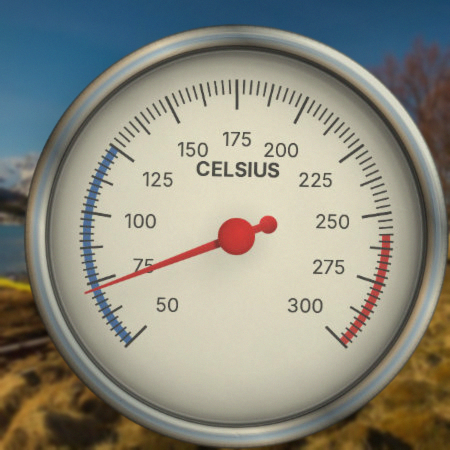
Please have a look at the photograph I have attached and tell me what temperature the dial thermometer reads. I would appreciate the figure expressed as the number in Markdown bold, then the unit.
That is **72.5** °C
